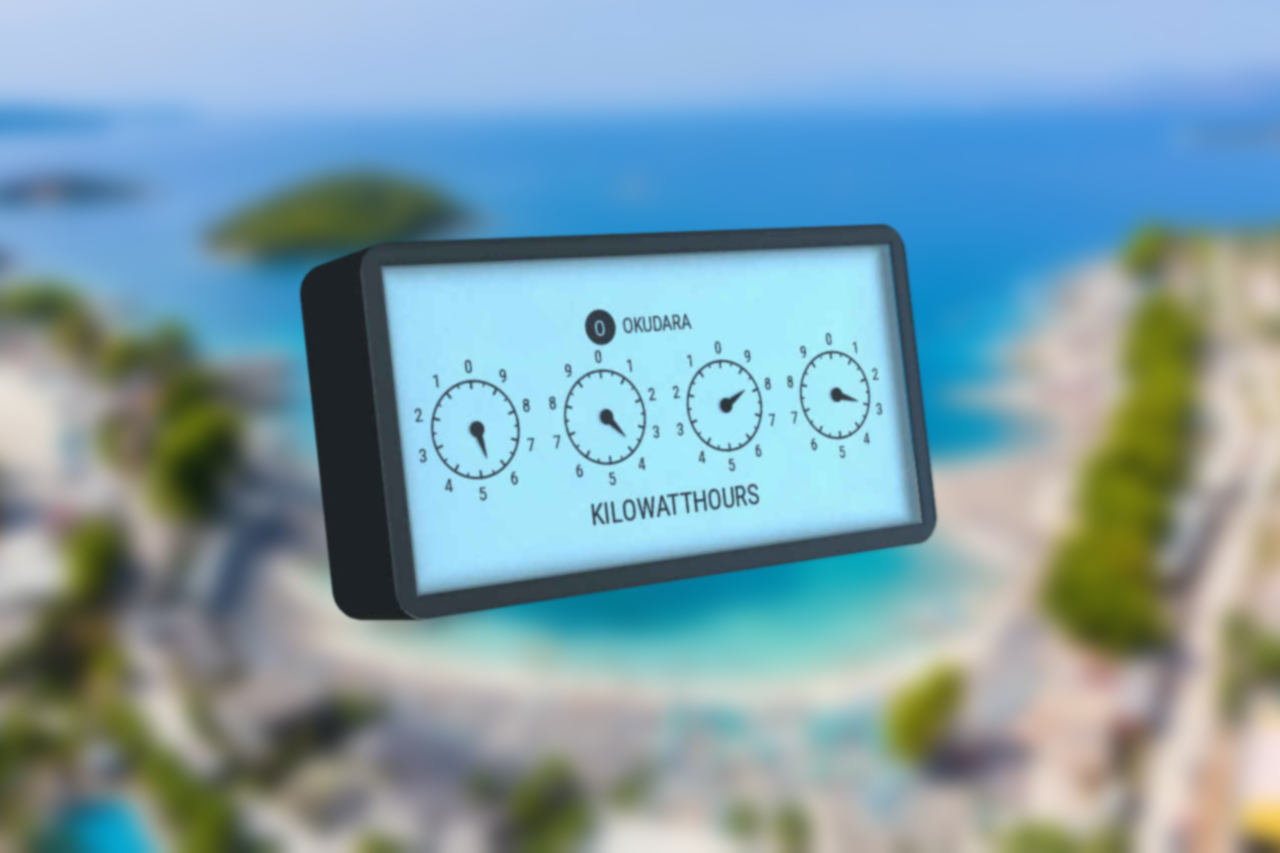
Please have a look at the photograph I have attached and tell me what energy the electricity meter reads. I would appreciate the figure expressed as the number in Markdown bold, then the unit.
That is **5383** kWh
